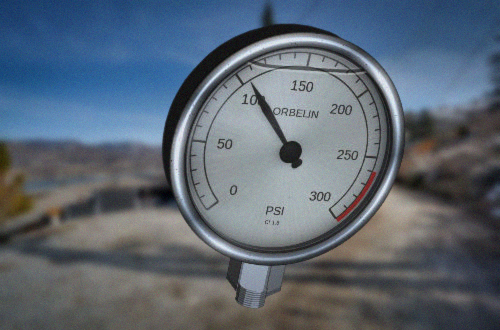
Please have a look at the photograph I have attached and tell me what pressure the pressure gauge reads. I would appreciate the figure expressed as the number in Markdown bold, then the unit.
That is **105** psi
